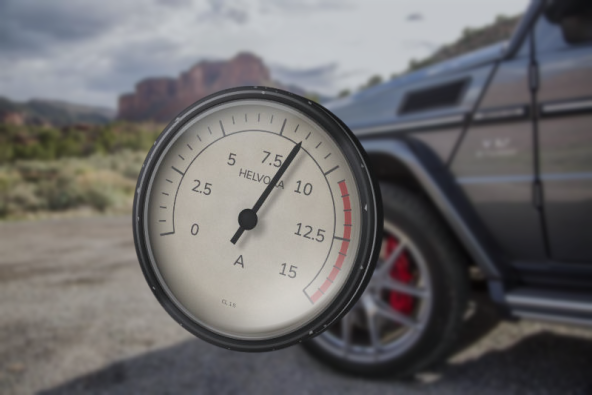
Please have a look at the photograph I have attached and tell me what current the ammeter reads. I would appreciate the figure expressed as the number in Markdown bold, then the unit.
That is **8.5** A
